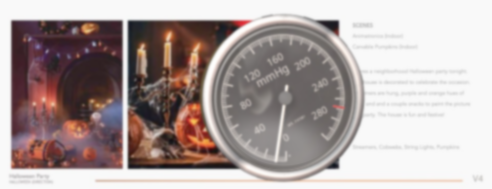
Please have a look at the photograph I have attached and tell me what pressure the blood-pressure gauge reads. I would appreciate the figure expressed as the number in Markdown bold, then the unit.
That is **10** mmHg
